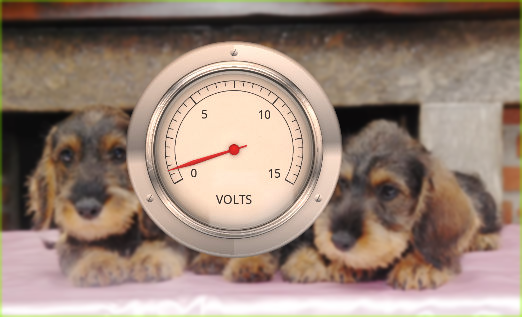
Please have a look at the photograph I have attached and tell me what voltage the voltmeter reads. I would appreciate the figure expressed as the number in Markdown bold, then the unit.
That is **0.75** V
